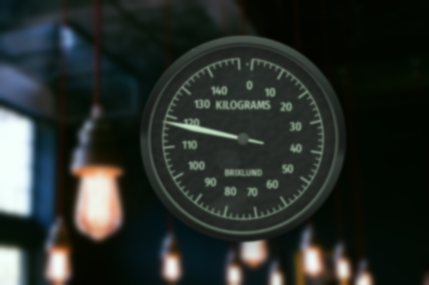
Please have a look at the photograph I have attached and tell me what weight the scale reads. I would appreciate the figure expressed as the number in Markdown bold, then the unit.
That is **118** kg
